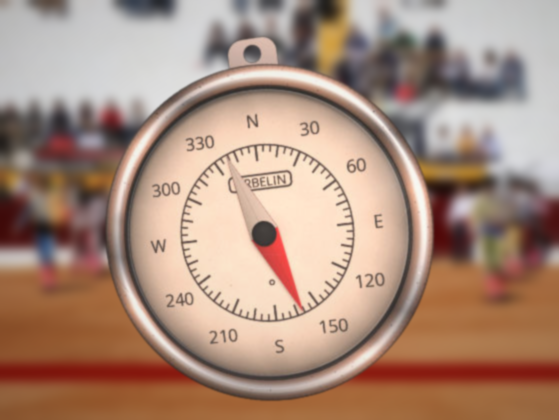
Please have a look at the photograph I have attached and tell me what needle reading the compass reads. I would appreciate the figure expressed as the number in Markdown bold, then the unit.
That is **160** °
